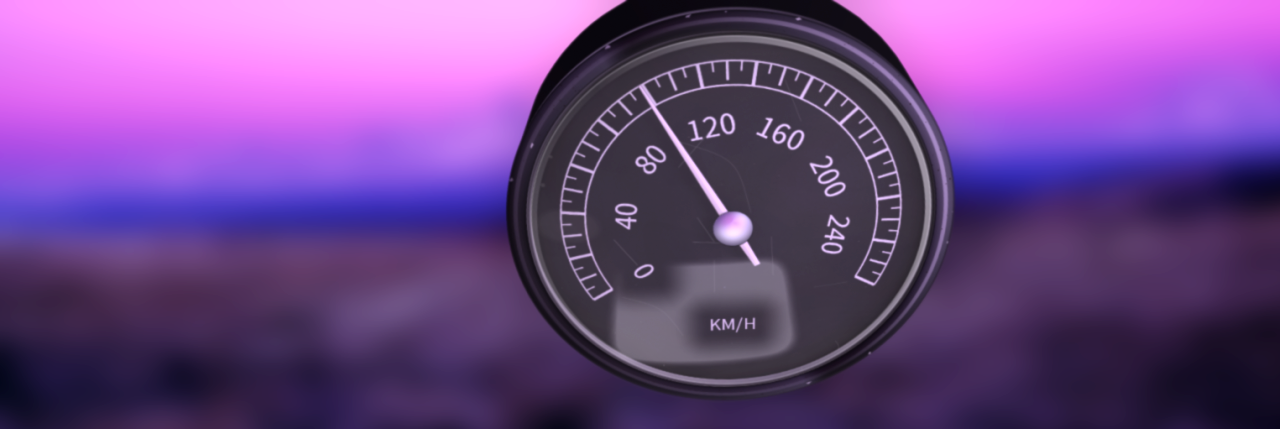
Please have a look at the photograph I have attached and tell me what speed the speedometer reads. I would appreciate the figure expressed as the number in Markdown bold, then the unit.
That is **100** km/h
